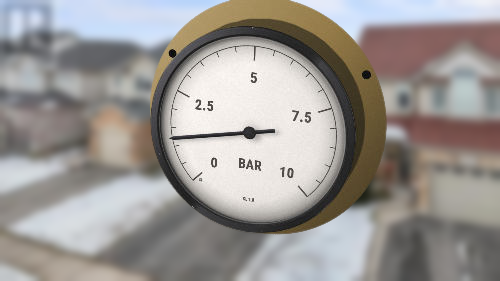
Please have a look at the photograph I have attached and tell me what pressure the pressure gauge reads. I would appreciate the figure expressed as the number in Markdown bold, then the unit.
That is **1.25** bar
